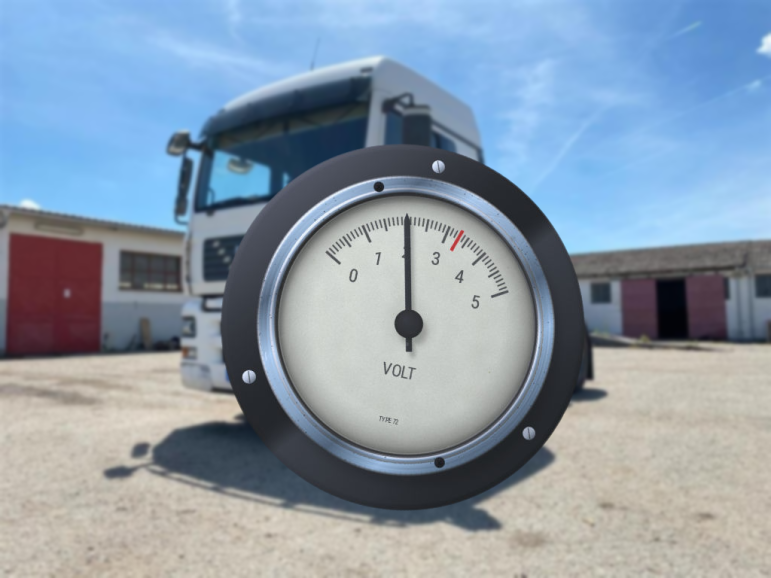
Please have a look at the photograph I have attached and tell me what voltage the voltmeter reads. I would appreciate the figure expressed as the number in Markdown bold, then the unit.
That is **2** V
